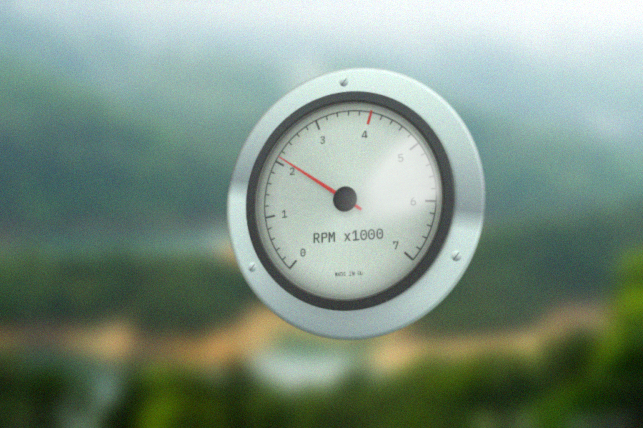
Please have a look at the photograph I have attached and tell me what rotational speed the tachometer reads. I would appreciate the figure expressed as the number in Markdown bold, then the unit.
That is **2100** rpm
